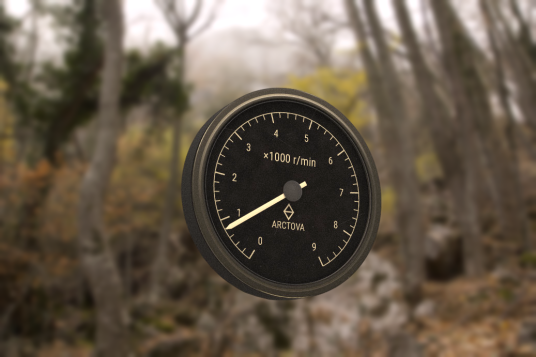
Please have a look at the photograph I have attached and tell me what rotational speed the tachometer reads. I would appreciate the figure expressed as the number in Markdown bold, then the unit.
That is **800** rpm
